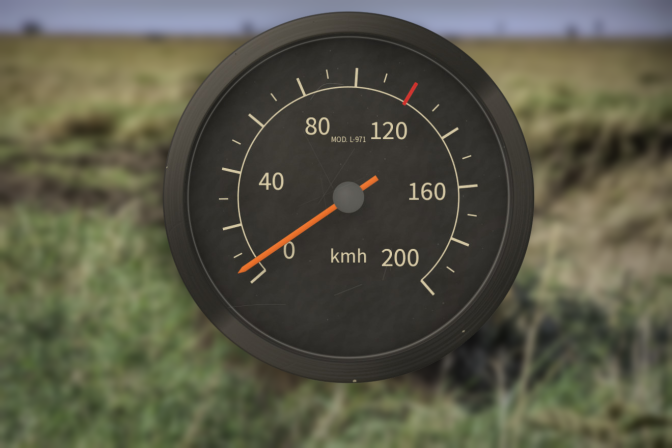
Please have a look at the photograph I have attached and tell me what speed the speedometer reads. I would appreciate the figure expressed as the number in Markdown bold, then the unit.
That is **5** km/h
